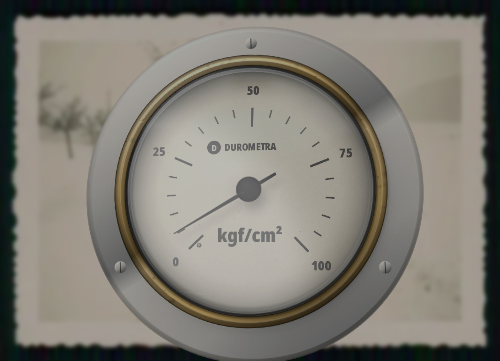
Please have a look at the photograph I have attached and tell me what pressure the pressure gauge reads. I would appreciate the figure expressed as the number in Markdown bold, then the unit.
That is **5** kg/cm²
